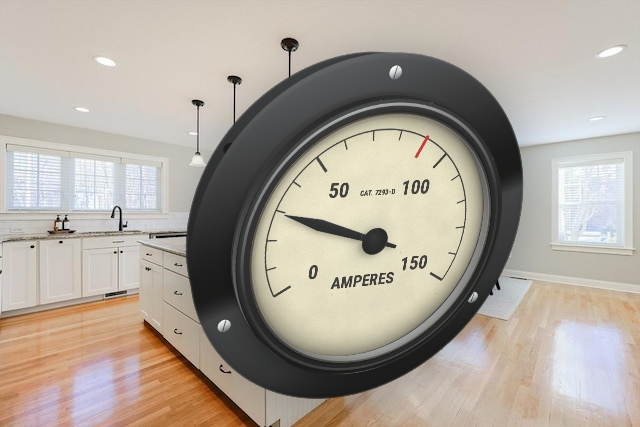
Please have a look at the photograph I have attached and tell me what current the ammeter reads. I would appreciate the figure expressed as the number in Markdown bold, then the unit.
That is **30** A
